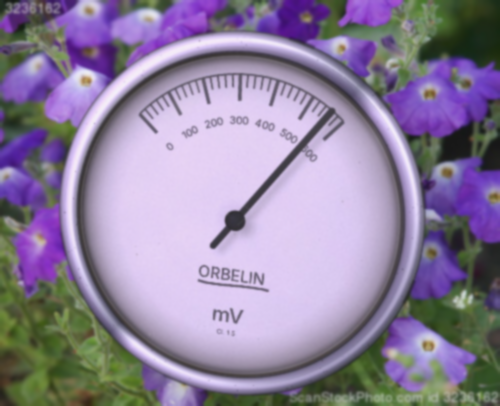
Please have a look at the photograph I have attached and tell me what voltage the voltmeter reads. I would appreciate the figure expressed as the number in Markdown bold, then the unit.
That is **560** mV
